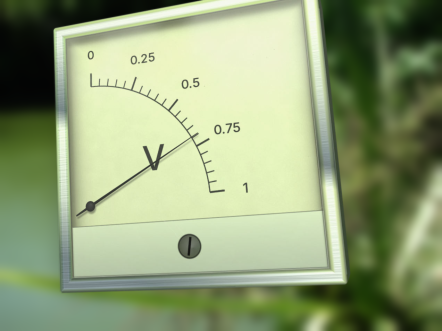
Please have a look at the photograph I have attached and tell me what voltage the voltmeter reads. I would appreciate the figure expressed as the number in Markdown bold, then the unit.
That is **0.7** V
